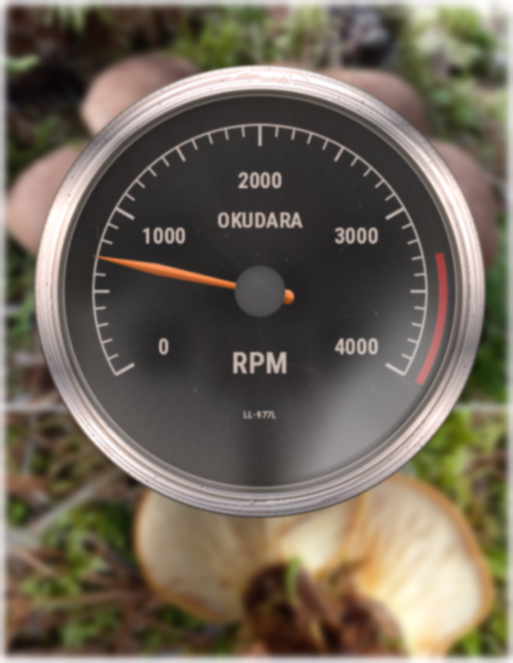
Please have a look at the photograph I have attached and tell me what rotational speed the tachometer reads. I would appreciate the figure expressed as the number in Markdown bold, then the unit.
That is **700** rpm
